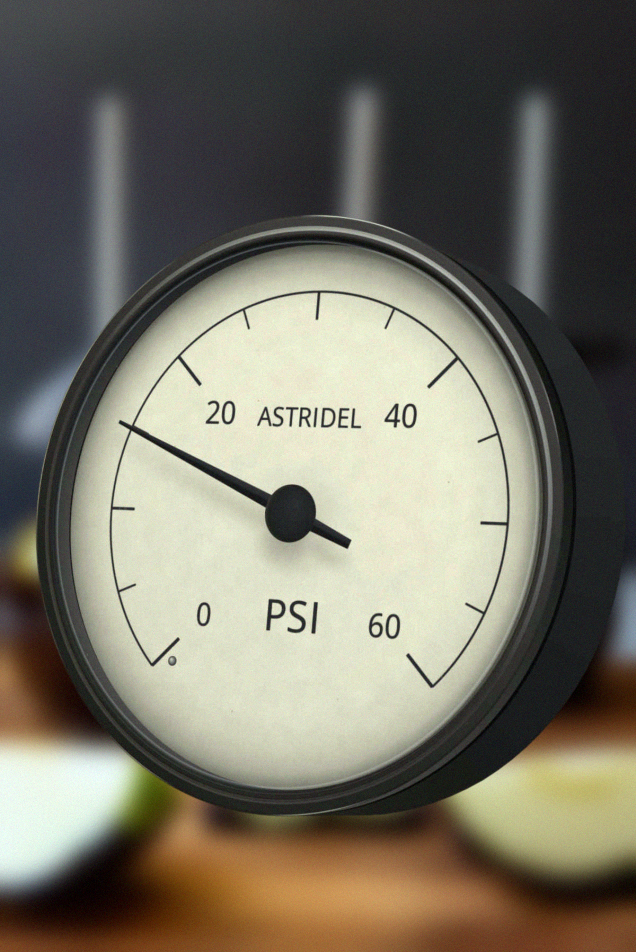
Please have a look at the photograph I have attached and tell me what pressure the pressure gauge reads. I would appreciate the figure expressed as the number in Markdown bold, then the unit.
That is **15** psi
